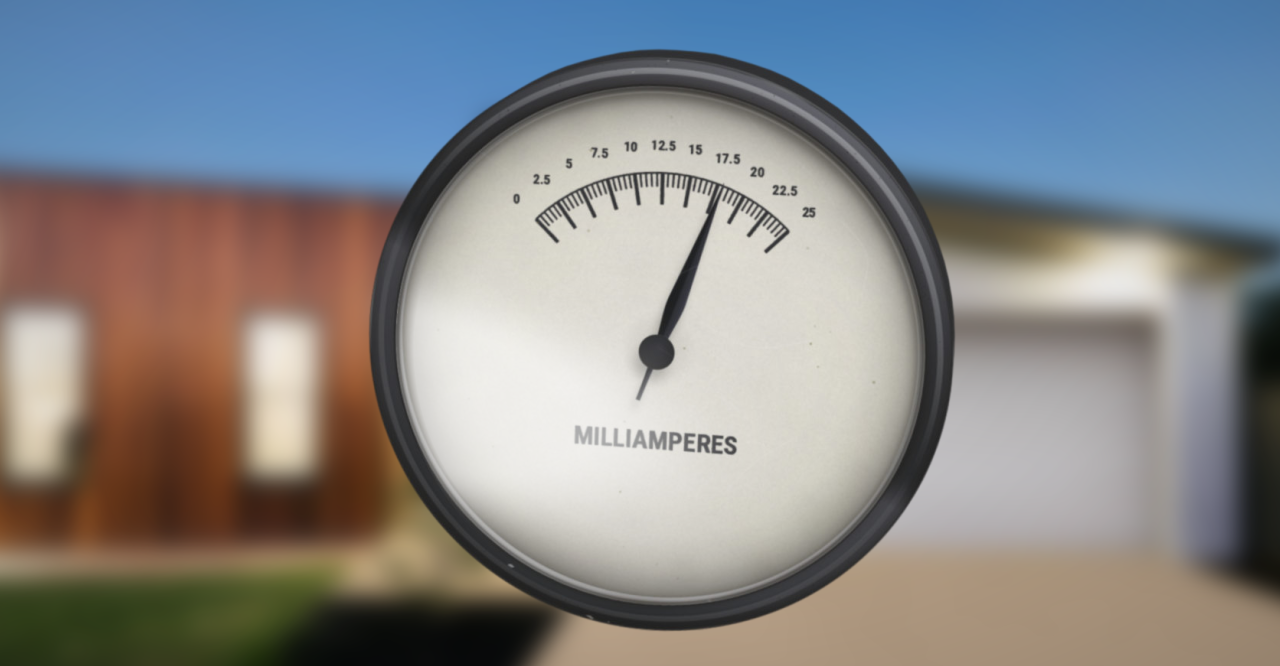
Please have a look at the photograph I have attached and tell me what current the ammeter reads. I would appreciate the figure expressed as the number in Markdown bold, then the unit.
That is **18** mA
